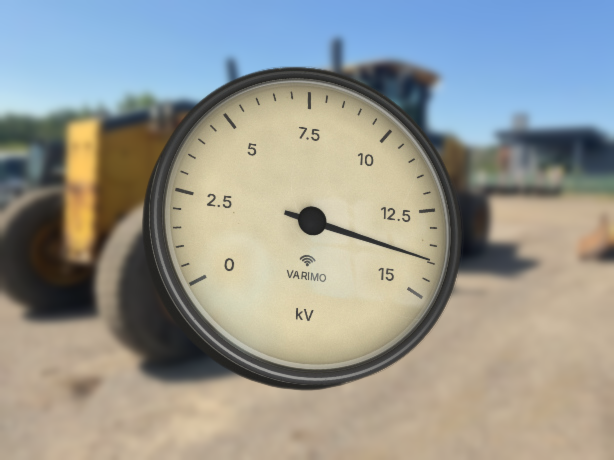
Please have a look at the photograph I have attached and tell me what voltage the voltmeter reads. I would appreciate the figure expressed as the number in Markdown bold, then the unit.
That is **14** kV
